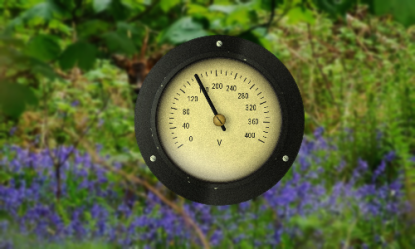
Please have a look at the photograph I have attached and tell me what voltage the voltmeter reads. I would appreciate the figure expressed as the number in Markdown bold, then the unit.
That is **160** V
